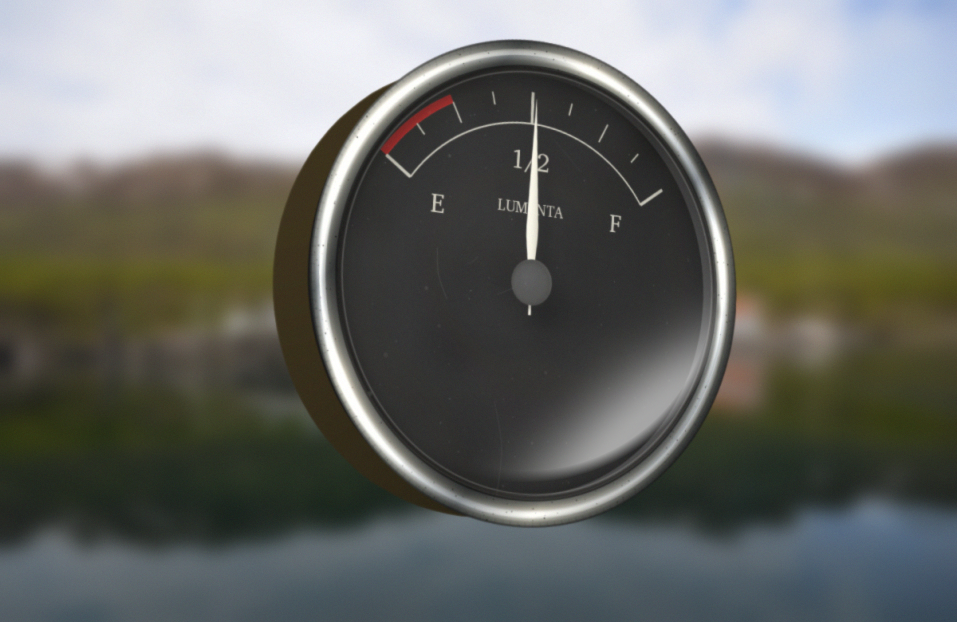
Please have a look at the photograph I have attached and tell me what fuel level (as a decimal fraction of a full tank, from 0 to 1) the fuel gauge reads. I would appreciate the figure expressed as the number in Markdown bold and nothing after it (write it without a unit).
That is **0.5**
